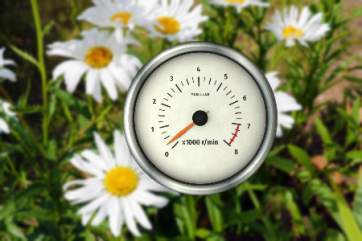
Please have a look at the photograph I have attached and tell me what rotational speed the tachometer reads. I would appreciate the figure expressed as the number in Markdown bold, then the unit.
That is **250** rpm
